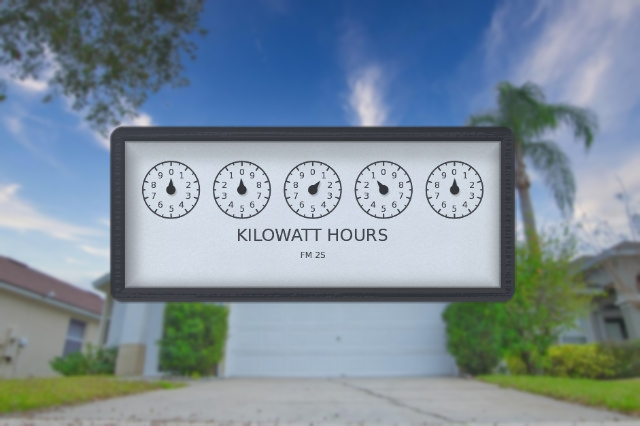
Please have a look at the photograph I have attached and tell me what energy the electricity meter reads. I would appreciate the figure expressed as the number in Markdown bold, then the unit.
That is **110** kWh
